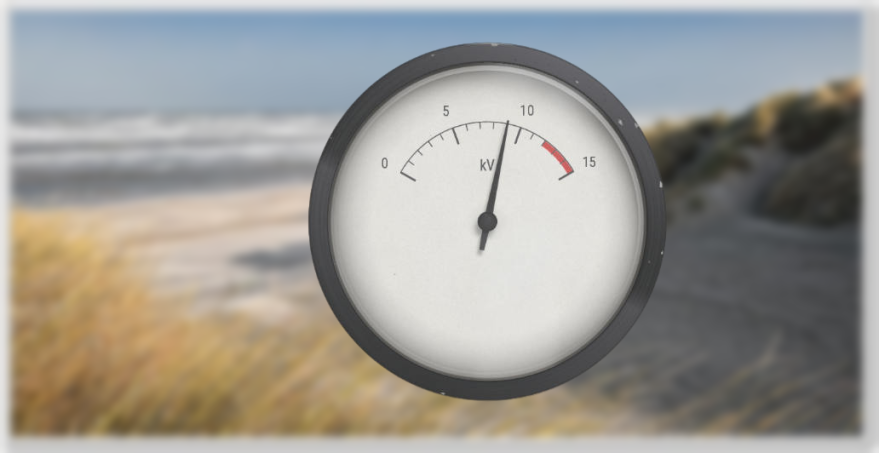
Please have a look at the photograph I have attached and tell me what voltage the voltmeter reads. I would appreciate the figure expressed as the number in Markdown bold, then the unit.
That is **9** kV
